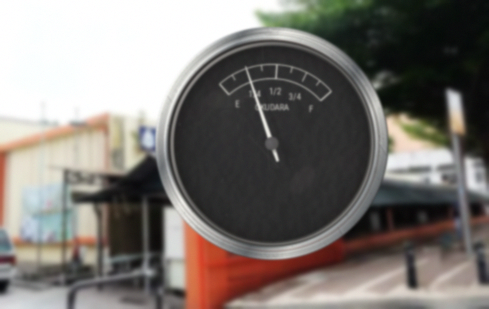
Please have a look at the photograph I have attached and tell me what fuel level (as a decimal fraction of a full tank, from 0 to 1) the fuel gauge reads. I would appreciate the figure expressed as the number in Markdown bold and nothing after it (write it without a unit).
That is **0.25**
